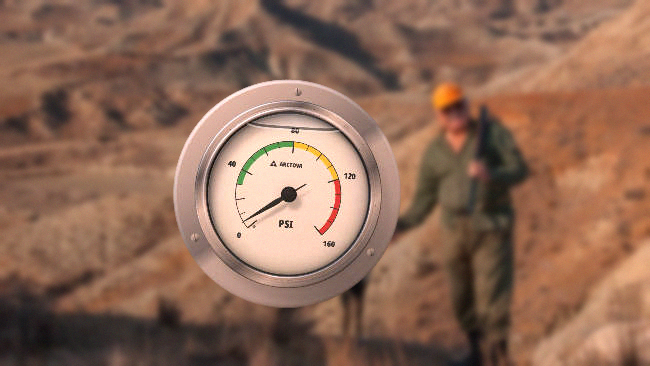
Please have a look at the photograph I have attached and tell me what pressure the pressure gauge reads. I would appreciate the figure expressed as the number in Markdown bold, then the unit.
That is **5** psi
